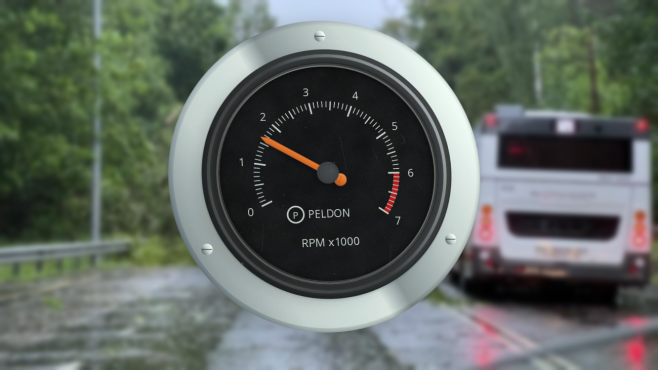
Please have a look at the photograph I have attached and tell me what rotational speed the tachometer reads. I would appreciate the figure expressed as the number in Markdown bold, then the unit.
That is **1600** rpm
